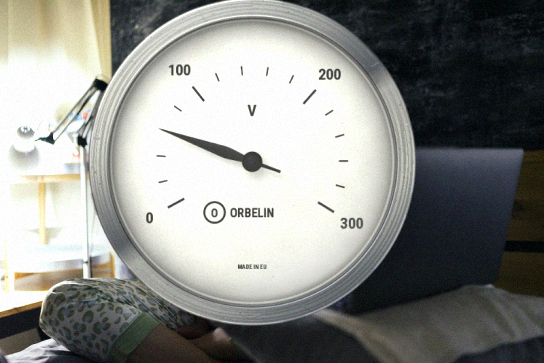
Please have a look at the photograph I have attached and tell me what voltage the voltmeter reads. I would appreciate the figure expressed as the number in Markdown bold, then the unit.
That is **60** V
